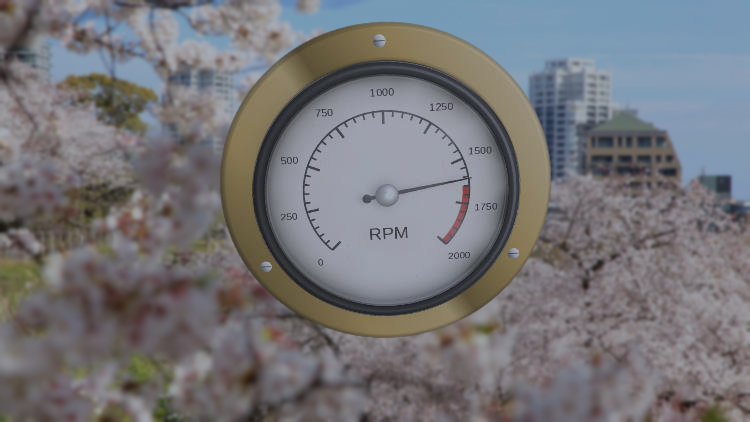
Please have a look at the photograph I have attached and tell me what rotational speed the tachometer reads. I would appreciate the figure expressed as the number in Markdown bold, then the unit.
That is **1600** rpm
